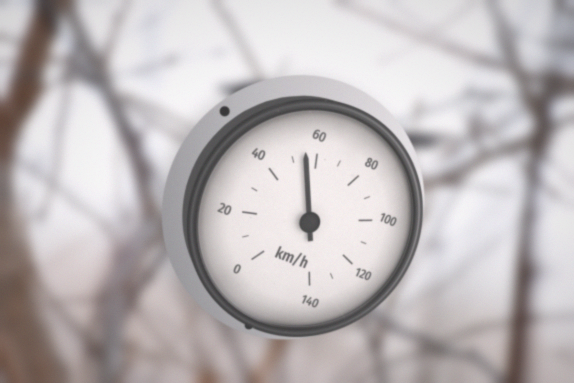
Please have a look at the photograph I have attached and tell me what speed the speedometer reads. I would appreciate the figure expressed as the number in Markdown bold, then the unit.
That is **55** km/h
